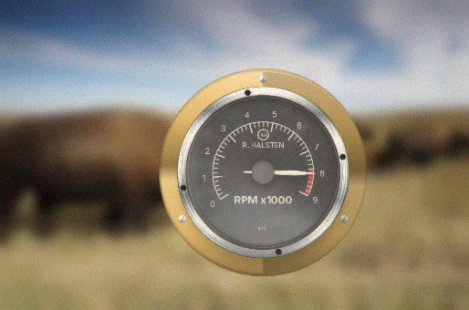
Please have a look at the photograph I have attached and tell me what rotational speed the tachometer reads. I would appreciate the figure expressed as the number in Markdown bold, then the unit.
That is **8000** rpm
